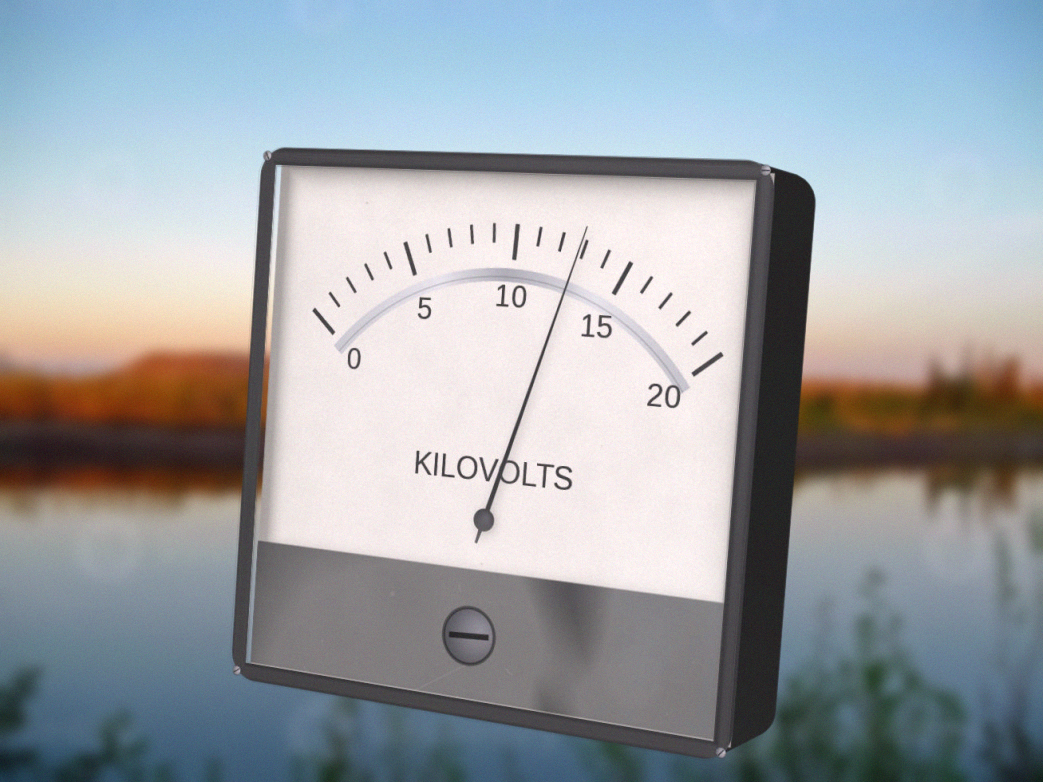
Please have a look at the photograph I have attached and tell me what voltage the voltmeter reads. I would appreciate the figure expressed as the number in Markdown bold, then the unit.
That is **13** kV
